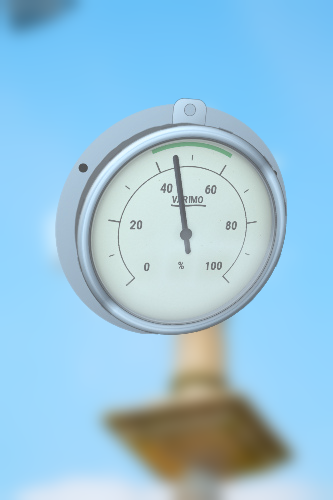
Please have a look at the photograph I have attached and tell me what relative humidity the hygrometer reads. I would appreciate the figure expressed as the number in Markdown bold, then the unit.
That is **45** %
